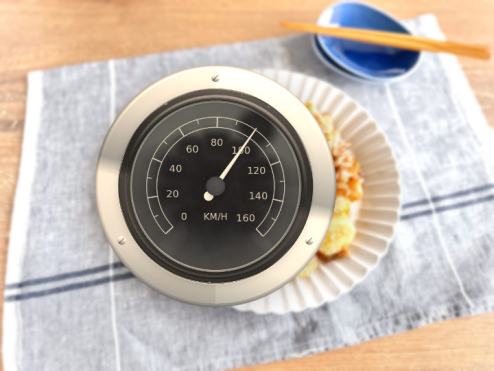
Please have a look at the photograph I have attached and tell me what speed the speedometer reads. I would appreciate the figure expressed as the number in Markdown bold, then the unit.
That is **100** km/h
